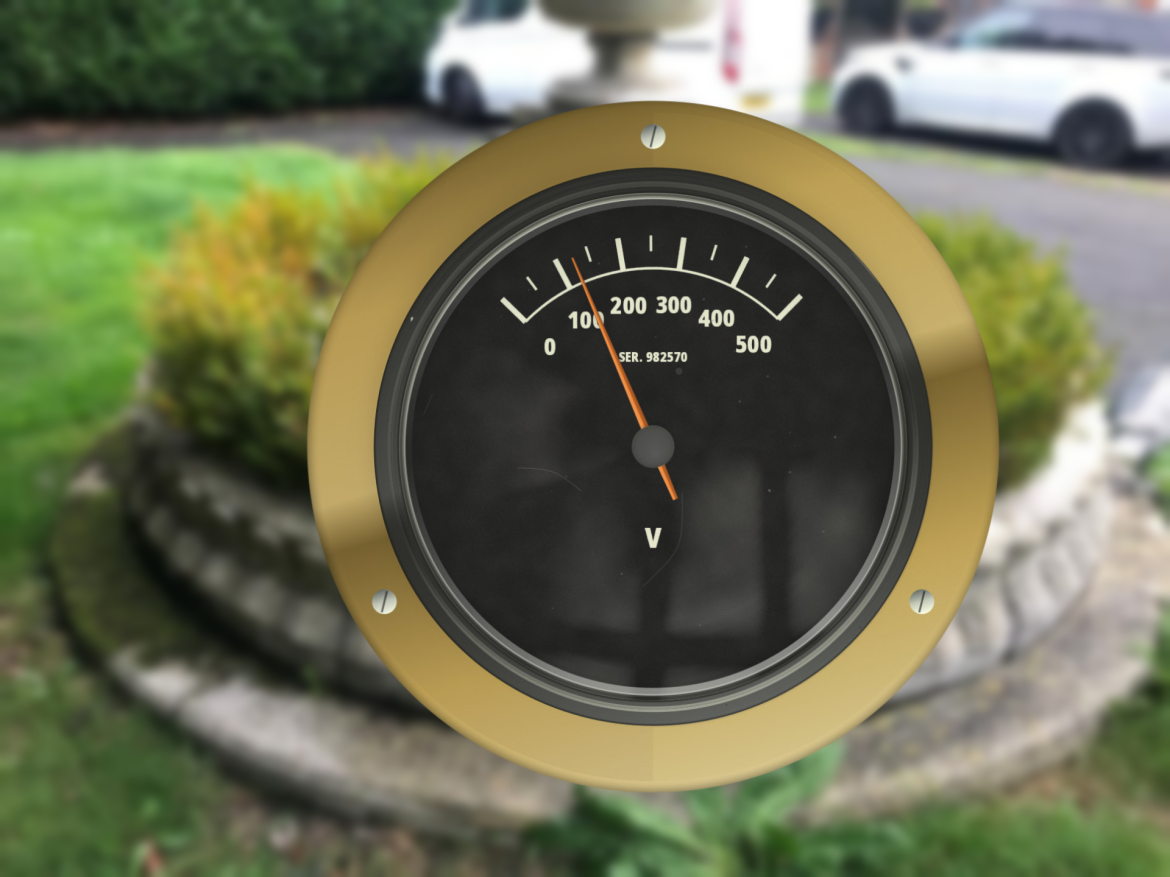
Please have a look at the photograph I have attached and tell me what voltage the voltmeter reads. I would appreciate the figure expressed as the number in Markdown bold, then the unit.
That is **125** V
